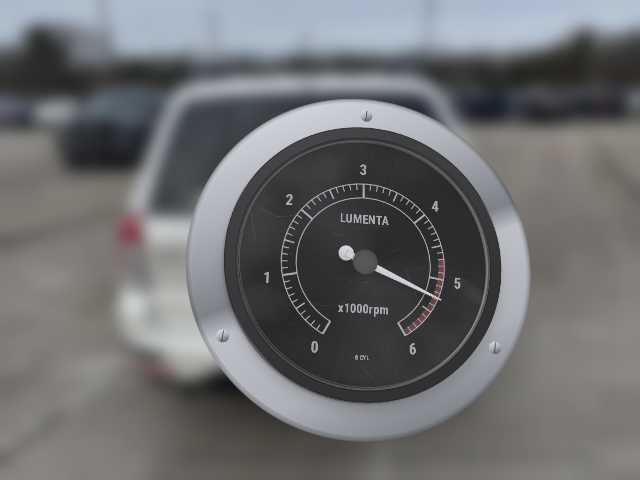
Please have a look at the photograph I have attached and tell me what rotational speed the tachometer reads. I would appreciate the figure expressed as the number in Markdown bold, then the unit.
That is **5300** rpm
